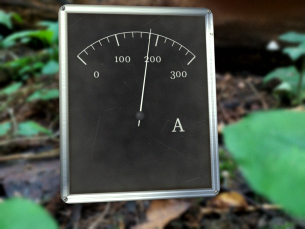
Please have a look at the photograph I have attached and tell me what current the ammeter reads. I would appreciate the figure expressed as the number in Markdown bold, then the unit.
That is **180** A
